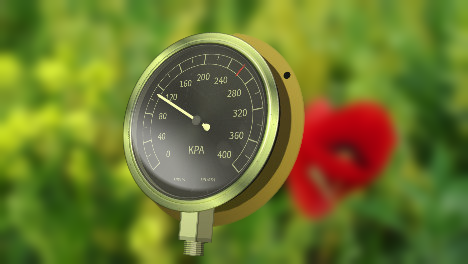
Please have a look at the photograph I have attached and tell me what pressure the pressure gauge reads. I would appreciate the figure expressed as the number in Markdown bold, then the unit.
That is **110** kPa
